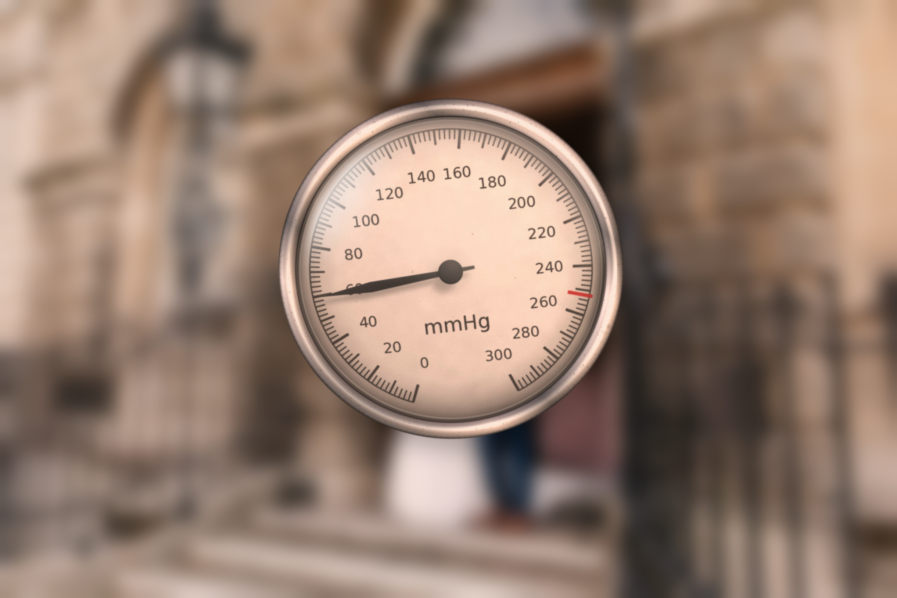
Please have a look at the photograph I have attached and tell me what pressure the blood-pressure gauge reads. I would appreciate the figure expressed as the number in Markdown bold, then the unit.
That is **60** mmHg
